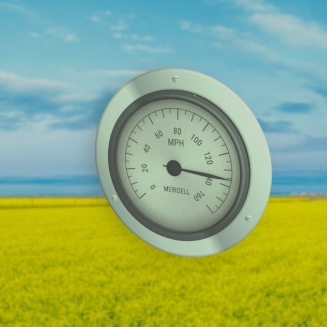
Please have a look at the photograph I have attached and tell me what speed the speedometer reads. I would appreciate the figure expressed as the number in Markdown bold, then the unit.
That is **135** mph
